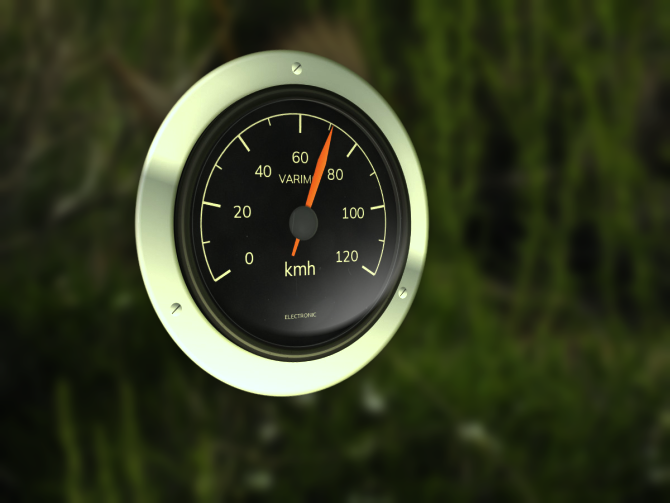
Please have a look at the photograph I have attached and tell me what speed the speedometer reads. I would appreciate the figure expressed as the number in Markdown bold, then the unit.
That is **70** km/h
